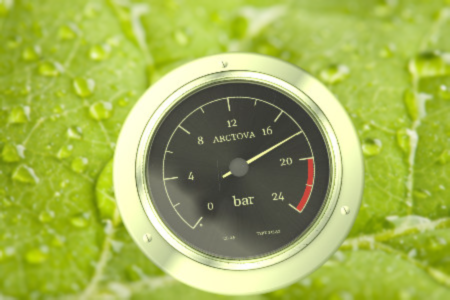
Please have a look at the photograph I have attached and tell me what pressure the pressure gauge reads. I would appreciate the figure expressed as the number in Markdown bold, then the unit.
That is **18** bar
